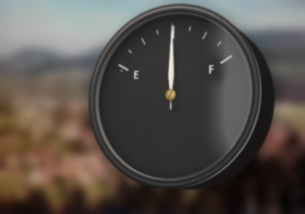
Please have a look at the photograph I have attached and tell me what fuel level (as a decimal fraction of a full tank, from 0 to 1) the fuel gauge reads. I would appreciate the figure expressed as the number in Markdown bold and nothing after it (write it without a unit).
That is **0.5**
